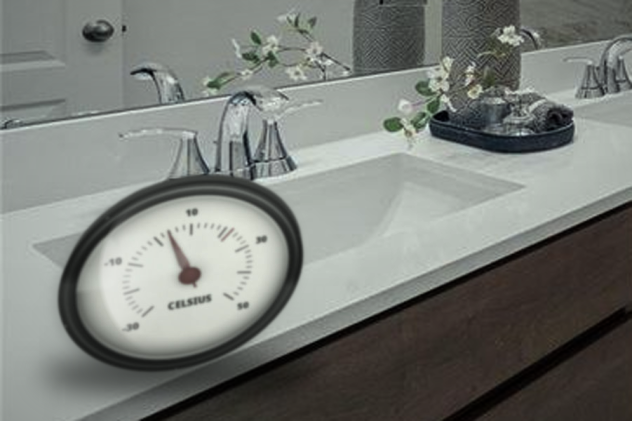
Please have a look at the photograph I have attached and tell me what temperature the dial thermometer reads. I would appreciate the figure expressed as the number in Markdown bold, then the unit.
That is **4** °C
